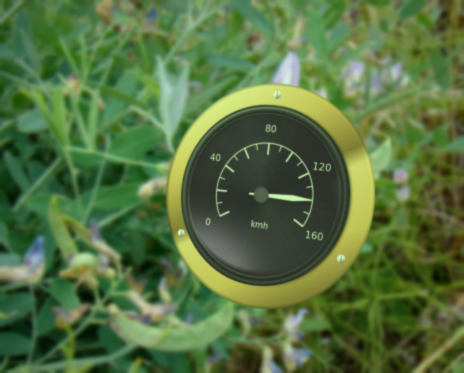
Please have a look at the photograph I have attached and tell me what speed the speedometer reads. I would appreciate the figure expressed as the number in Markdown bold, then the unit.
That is **140** km/h
